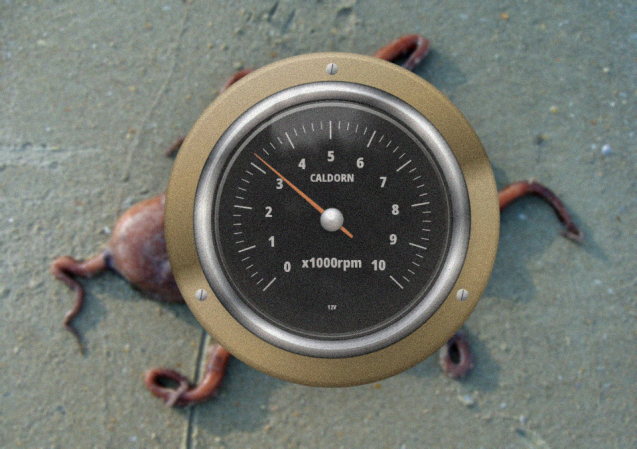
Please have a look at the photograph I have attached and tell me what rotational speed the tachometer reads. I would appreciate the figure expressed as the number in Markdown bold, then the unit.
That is **3200** rpm
